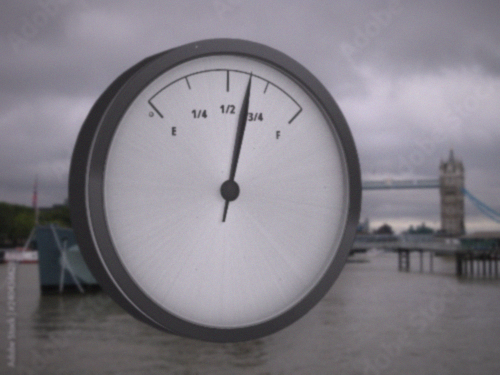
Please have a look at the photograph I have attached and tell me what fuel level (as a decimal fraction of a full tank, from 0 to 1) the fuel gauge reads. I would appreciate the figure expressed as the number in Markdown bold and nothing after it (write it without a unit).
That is **0.625**
